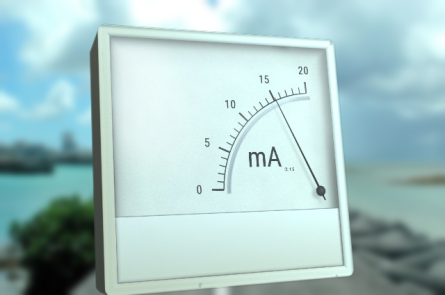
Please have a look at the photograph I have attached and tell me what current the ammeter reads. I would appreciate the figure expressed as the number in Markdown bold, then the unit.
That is **15** mA
